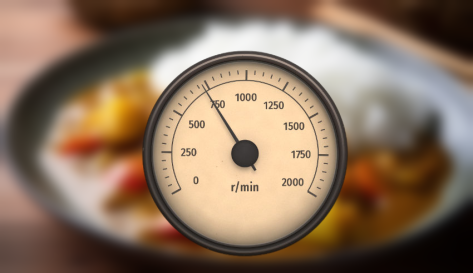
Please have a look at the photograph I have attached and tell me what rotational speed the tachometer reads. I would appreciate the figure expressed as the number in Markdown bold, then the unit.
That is **725** rpm
